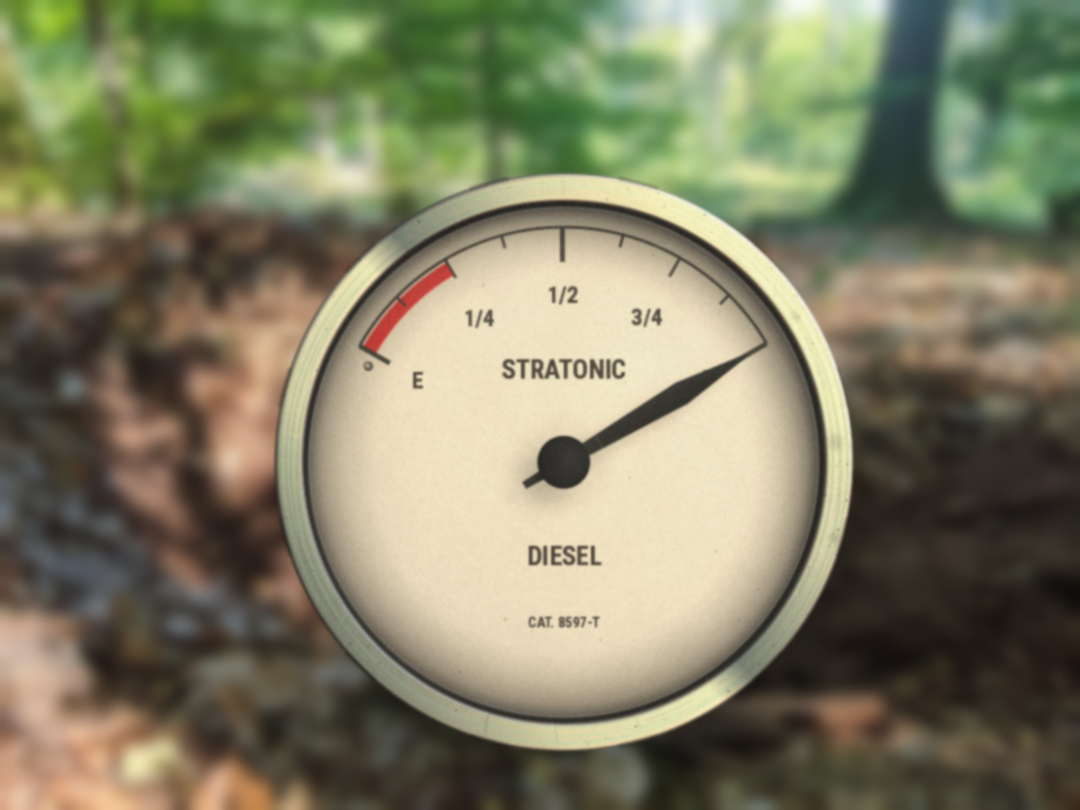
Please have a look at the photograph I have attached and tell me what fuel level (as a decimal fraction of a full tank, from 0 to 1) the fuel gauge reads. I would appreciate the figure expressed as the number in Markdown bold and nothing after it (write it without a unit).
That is **1**
